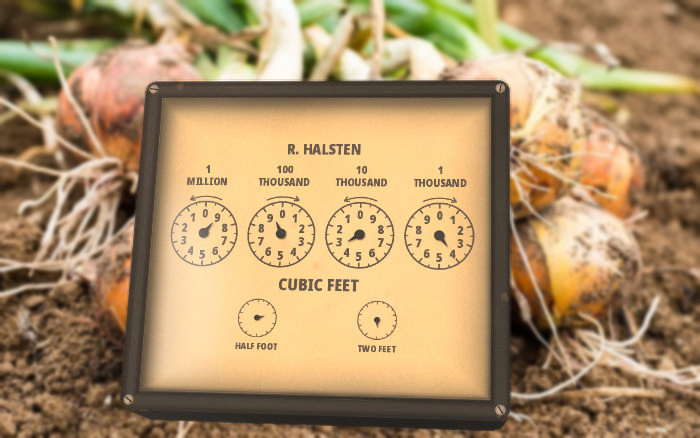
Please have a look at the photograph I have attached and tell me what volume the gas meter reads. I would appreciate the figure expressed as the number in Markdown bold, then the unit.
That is **893400** ft³
